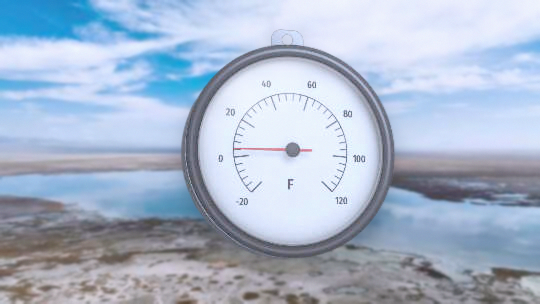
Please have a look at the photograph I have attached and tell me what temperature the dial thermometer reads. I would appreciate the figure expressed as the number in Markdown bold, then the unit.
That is **4** °F
